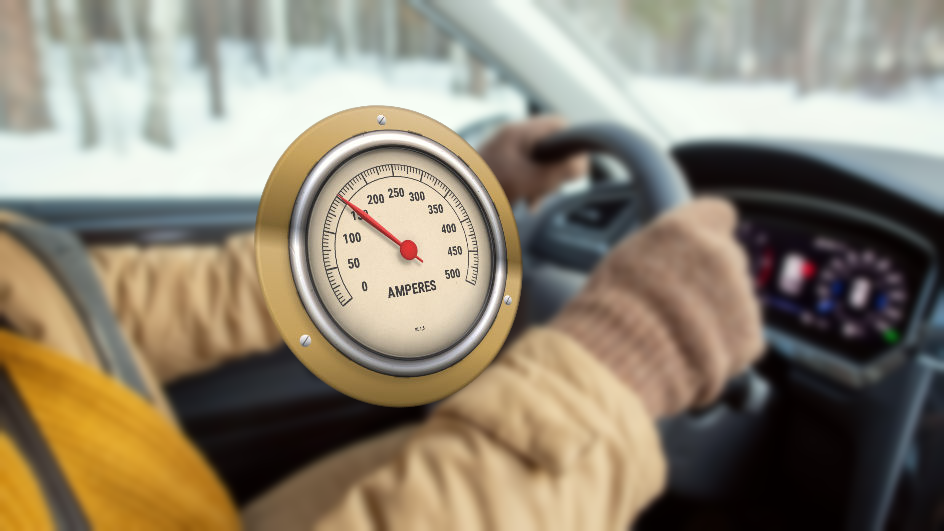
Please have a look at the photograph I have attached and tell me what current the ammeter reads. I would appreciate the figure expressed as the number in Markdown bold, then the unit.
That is **150** A
